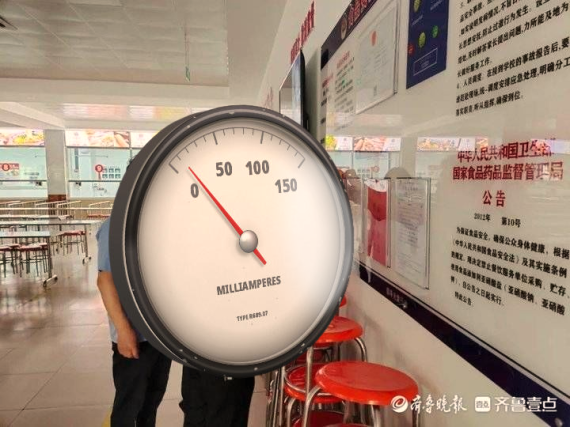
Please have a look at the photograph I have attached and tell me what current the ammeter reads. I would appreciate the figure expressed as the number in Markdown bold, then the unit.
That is **10** mA
